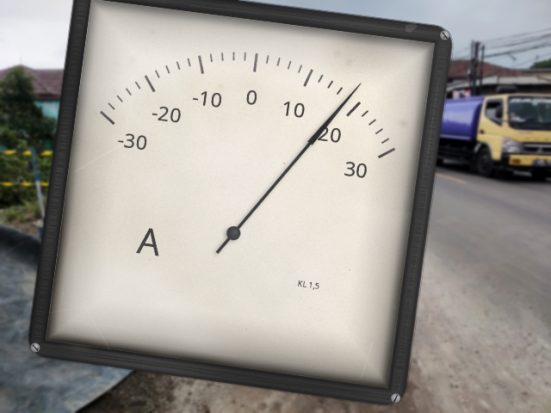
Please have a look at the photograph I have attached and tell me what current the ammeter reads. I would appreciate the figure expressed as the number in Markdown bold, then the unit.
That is **18** A
